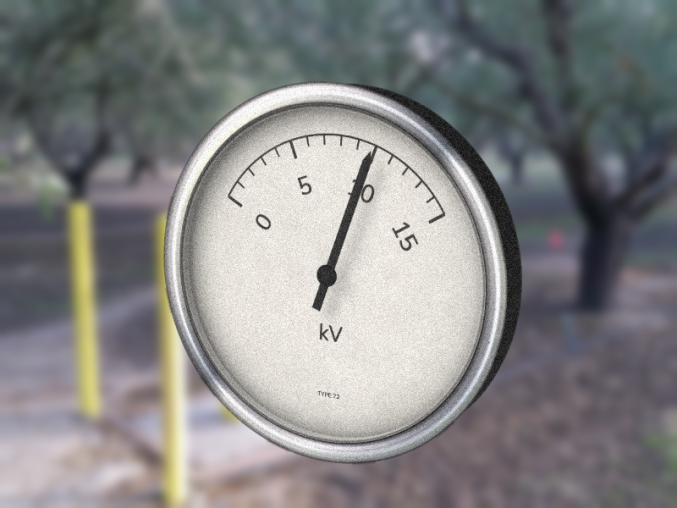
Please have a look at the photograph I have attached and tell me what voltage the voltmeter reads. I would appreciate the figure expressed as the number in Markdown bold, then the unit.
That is **10** kV
